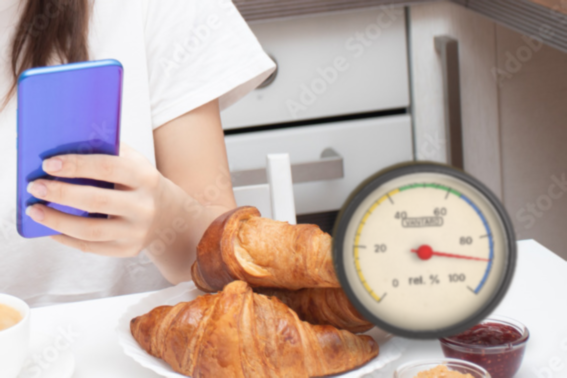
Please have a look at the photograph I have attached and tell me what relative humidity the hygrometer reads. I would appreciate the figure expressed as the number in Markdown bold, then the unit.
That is **88** %
